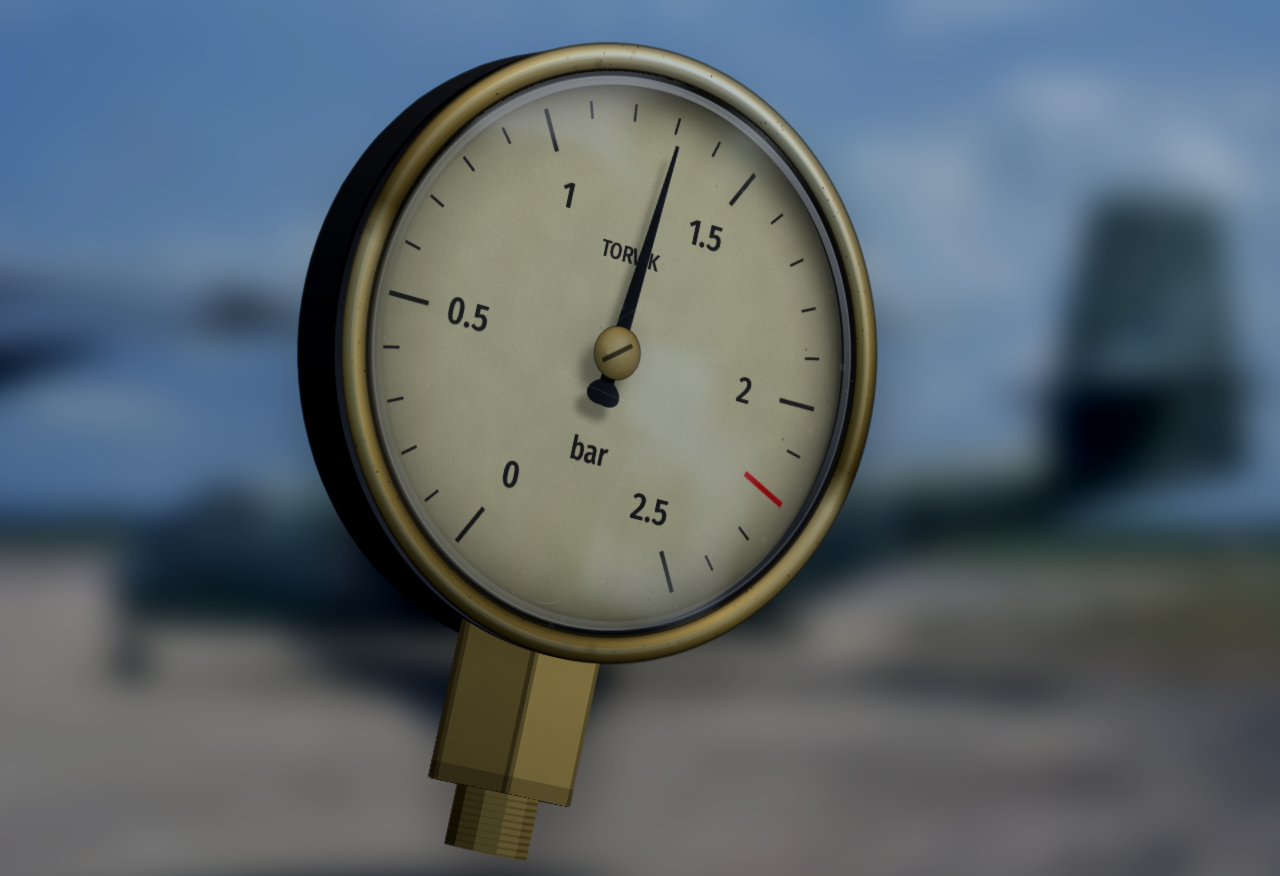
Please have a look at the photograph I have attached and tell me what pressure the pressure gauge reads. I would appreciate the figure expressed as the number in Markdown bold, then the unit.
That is **1.3** bar
